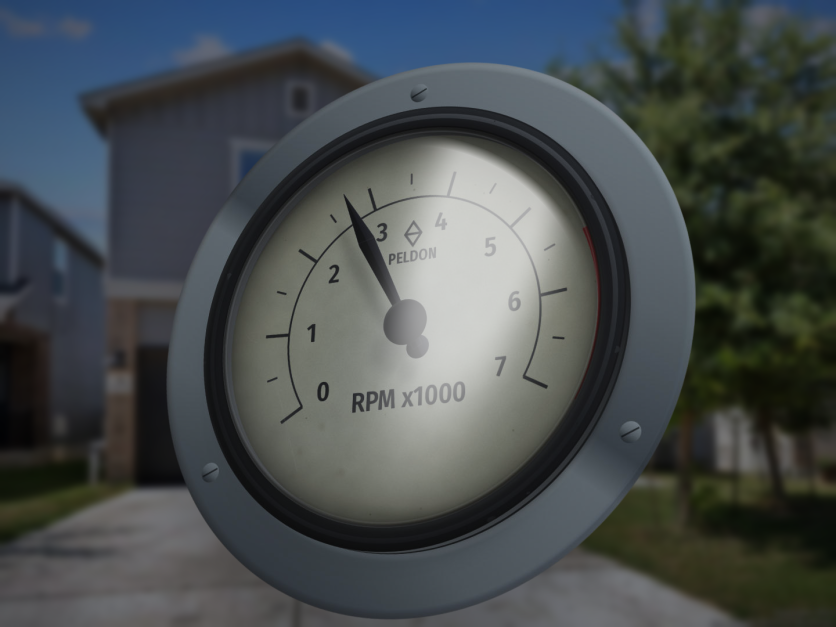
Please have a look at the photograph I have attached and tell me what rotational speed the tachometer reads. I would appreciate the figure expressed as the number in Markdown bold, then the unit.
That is **2750** rpm
